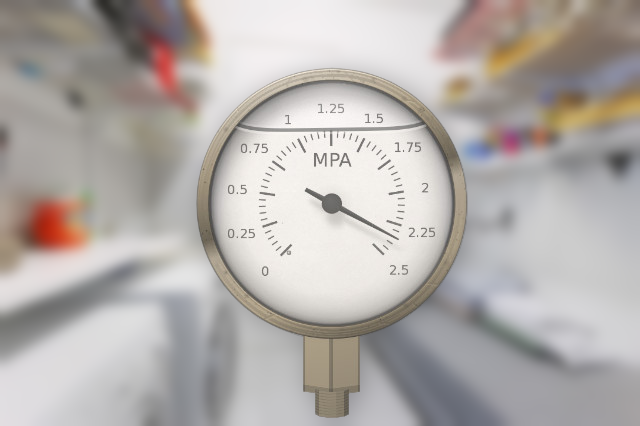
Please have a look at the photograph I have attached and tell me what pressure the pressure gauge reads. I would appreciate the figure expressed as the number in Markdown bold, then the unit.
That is **2.35** MPa
